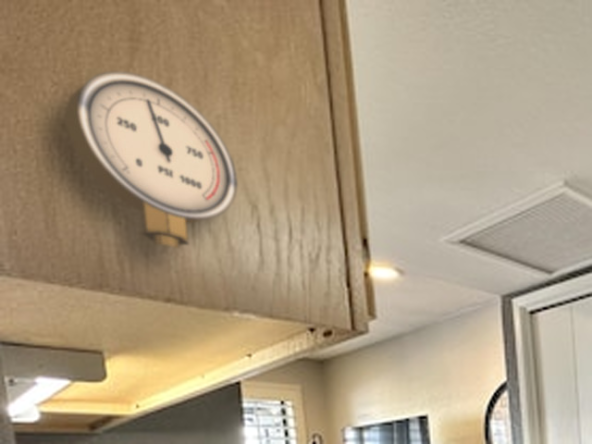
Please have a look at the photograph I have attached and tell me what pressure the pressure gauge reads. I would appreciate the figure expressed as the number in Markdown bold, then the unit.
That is **450** psi
